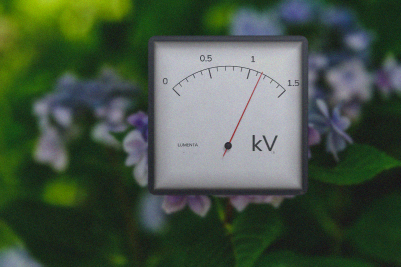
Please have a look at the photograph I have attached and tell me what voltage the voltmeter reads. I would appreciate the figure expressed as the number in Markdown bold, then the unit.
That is **1.15** kV
